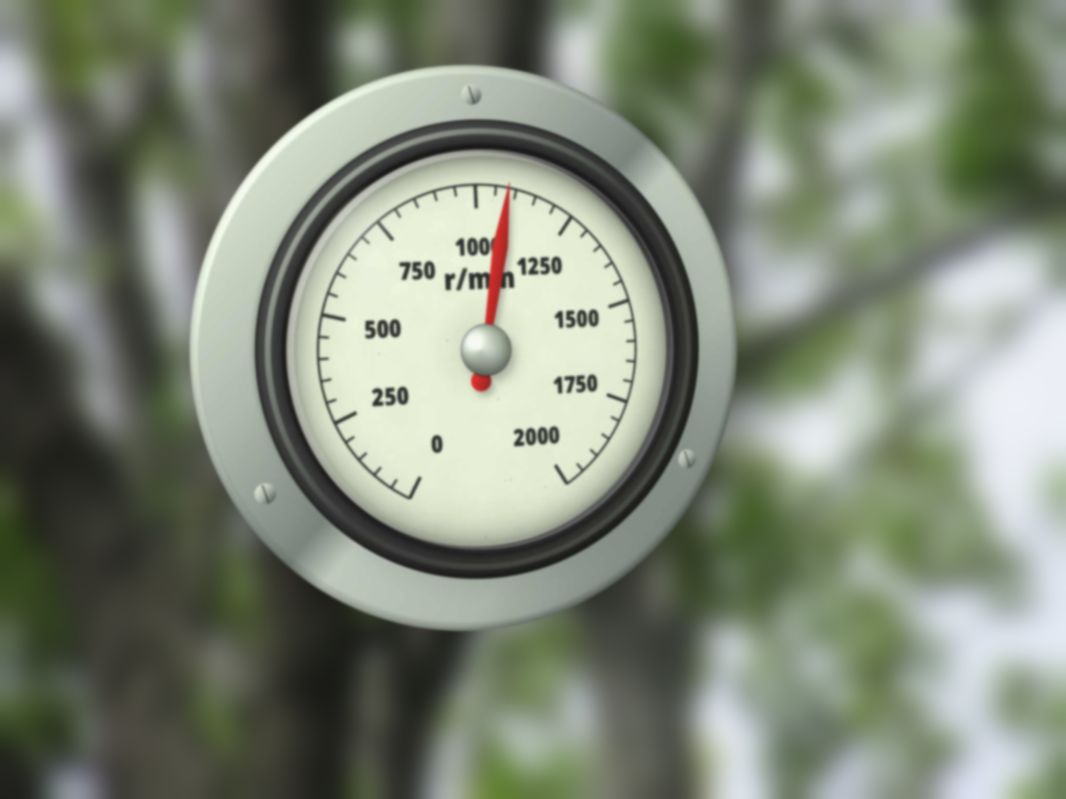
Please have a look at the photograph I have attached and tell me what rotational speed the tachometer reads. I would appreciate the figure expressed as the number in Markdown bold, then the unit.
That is **1075** rpm
